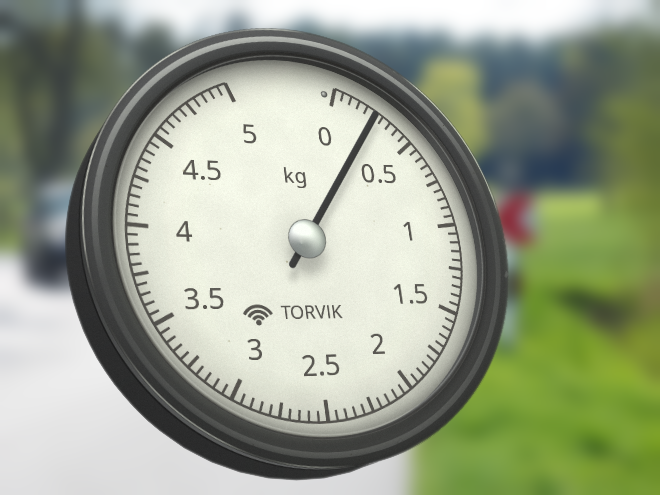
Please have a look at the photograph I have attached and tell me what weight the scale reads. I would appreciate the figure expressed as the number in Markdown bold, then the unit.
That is **0.25** kg
